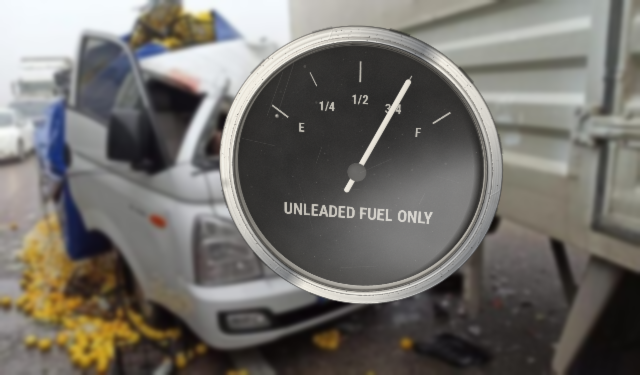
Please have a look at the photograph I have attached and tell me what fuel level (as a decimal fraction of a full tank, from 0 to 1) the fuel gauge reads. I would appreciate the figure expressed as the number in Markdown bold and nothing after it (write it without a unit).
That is **0.75**
